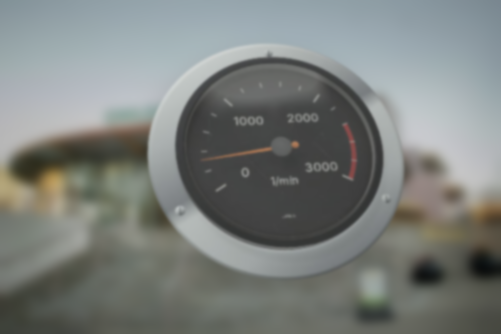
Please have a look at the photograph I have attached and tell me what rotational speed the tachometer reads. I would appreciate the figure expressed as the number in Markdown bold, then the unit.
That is **300** rpm
